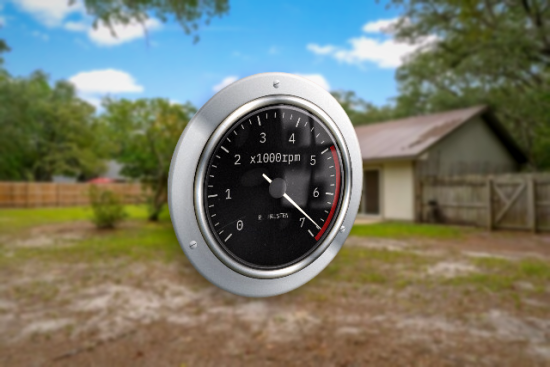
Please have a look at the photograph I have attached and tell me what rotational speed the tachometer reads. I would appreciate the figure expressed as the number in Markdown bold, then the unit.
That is **6800** rpm
